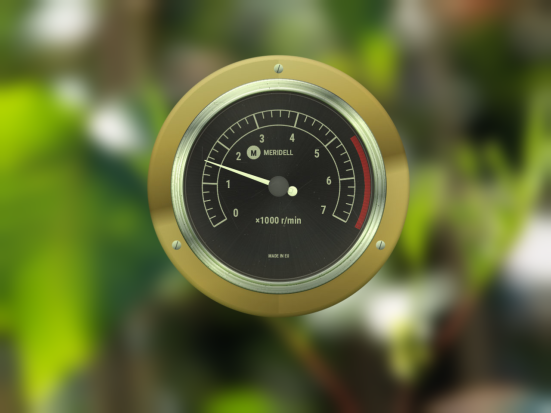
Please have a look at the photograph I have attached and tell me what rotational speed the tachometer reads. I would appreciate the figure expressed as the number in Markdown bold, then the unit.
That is **1500** rpm
